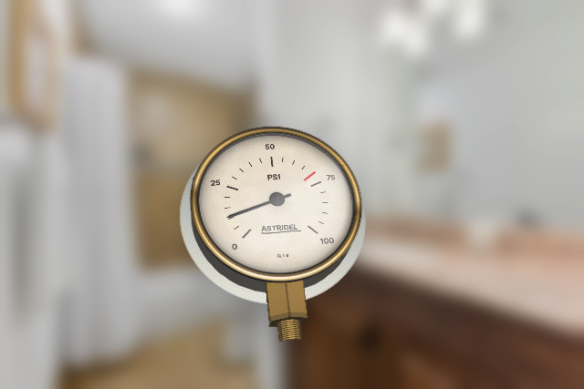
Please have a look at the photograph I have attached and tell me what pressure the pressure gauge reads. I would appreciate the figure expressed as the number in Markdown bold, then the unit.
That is **10** psi
